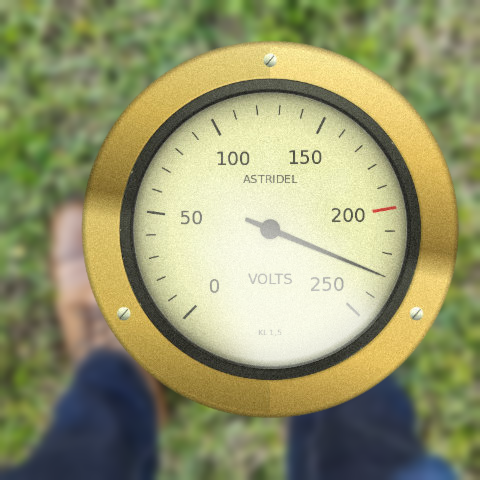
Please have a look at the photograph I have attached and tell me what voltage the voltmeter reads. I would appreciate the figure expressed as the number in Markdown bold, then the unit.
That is **230** V
